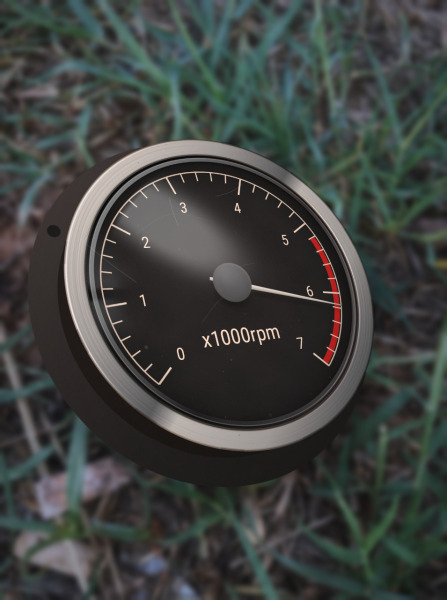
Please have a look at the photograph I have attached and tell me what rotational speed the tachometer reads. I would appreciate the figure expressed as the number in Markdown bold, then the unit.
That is **6200** rpm
